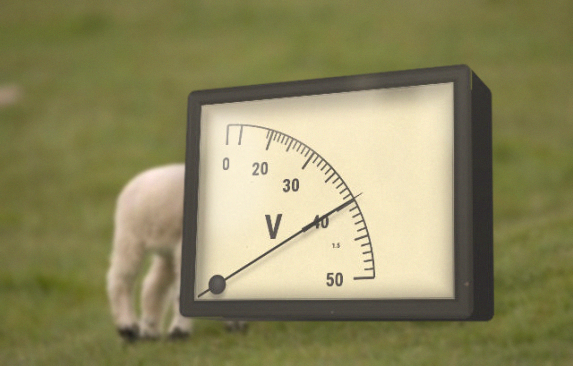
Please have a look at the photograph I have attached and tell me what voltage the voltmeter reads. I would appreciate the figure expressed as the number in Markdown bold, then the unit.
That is **40** V
